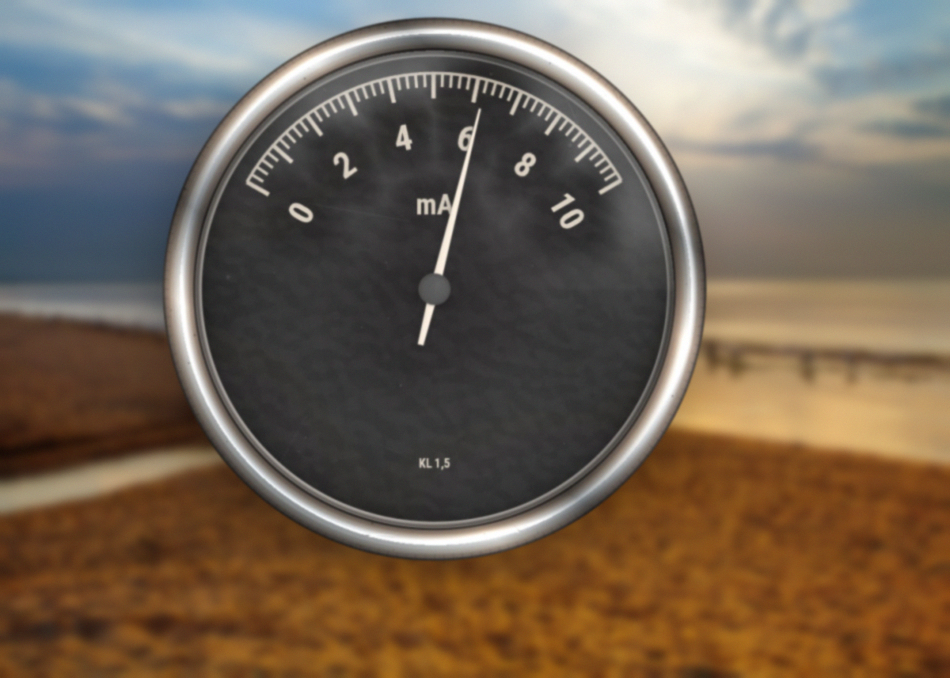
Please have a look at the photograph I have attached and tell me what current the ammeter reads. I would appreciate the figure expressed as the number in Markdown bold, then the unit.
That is **6.2** mA
